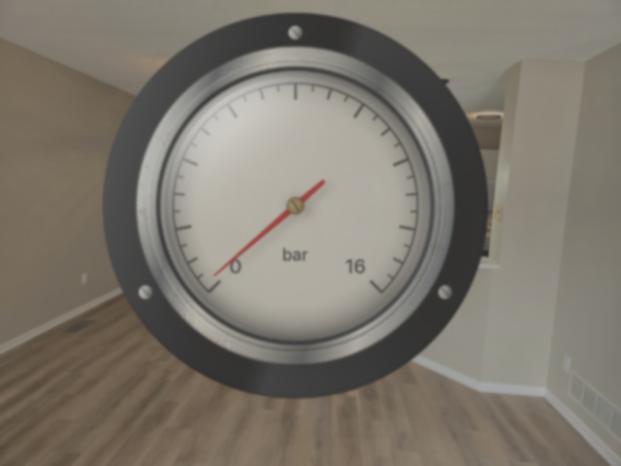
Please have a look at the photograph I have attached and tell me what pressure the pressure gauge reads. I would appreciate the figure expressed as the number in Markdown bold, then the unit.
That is **0.25** bar
